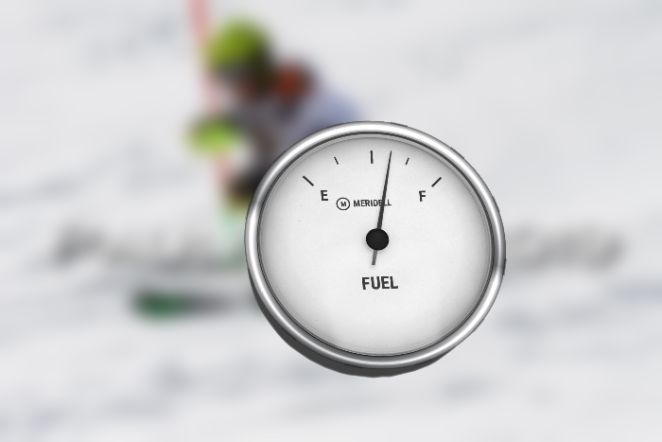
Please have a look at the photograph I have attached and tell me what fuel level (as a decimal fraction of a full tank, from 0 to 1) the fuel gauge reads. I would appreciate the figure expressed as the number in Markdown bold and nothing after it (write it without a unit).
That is **0.625**
